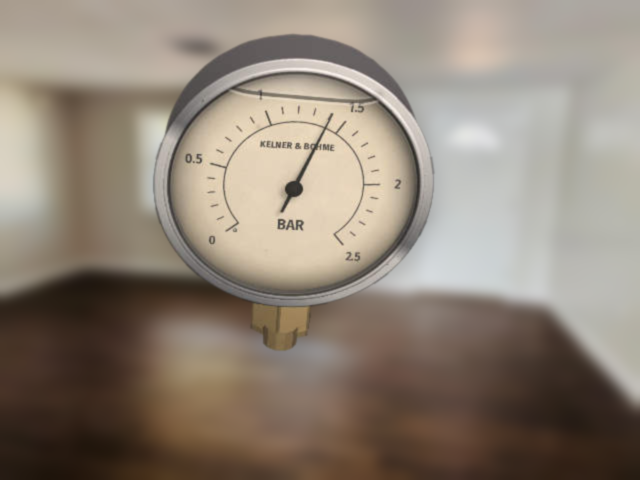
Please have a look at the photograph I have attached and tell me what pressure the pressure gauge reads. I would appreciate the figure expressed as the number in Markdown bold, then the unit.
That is **1.4** bar
